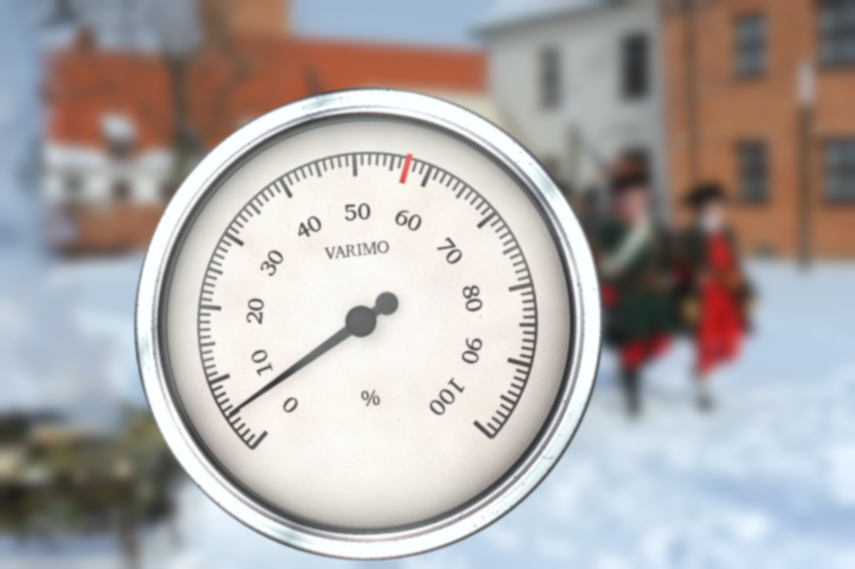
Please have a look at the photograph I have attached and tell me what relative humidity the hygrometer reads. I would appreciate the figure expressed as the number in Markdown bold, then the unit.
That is **5** %
